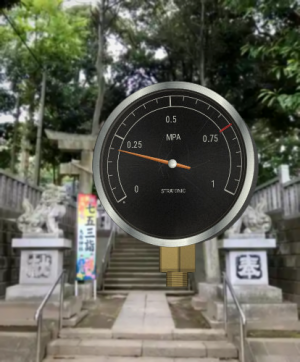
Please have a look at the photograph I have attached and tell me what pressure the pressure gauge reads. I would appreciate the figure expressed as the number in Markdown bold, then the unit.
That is **0.2** MPa
